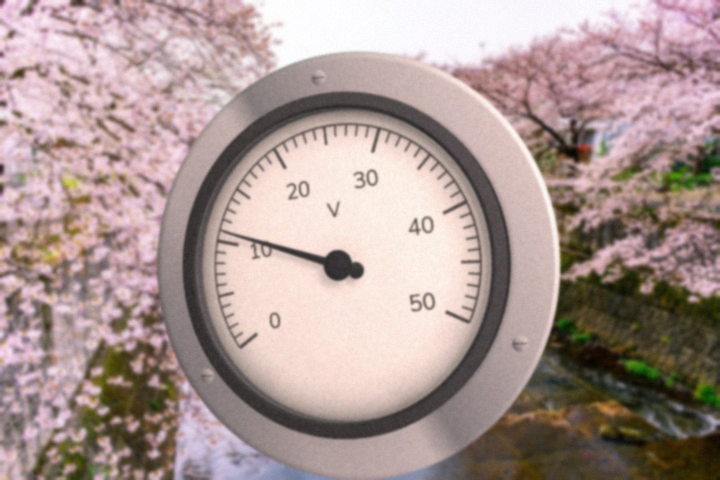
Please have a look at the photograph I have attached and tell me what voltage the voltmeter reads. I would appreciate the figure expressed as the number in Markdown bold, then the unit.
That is **11** V
